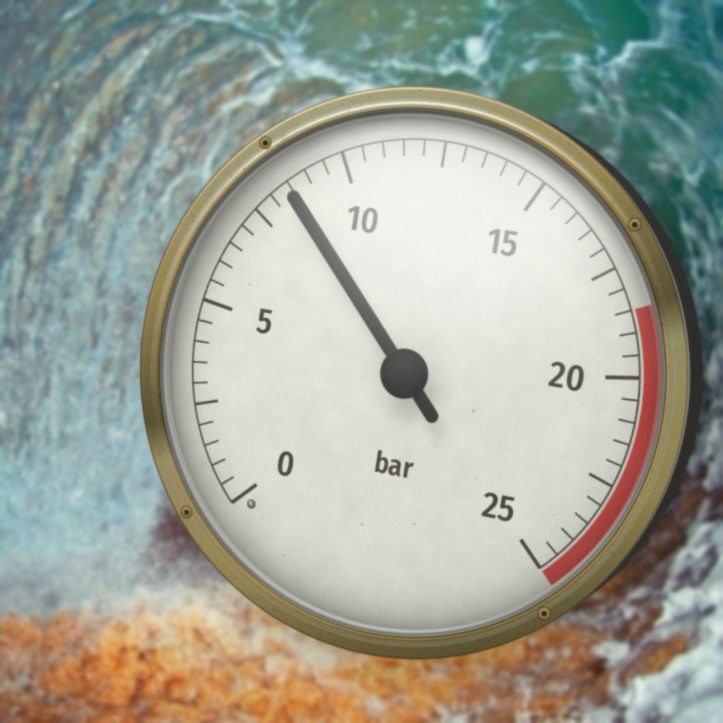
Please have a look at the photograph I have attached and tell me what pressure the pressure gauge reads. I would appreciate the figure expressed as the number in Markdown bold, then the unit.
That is **8.5** bar
